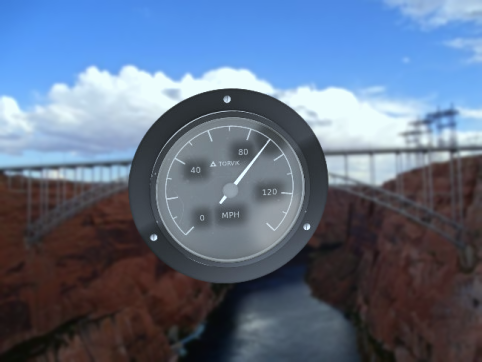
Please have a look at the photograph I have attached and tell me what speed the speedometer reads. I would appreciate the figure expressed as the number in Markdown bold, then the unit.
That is **90** mph
